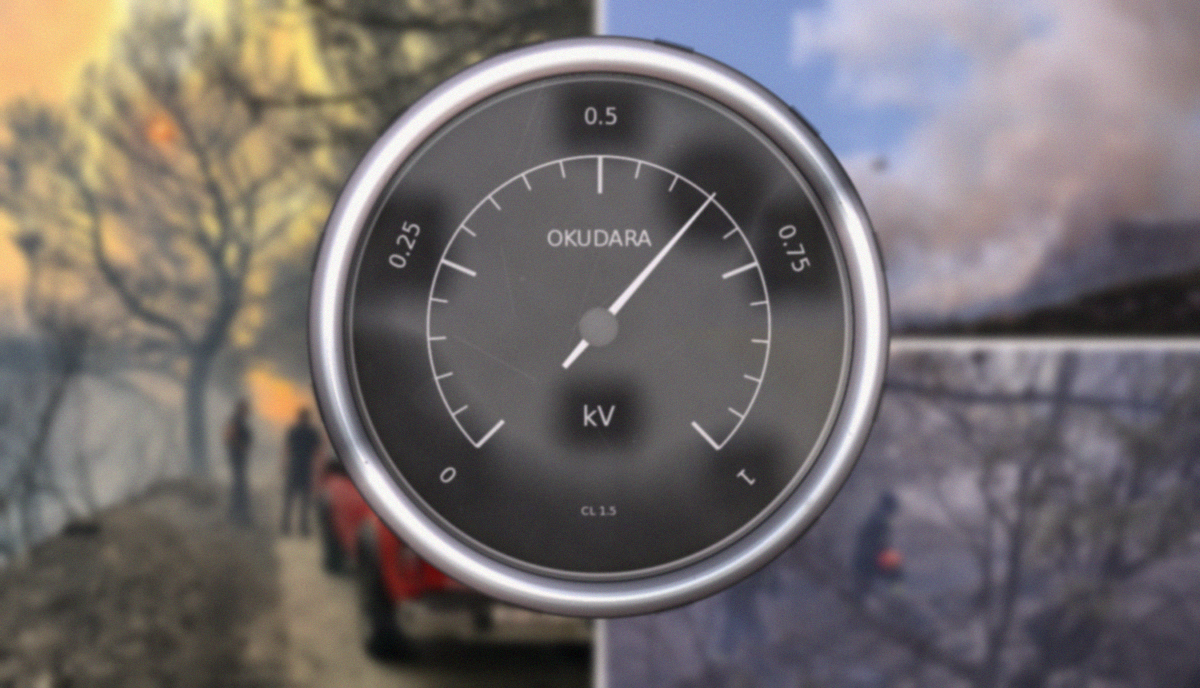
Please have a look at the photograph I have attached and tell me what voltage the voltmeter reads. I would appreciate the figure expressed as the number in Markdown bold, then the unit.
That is **0.65** kV
